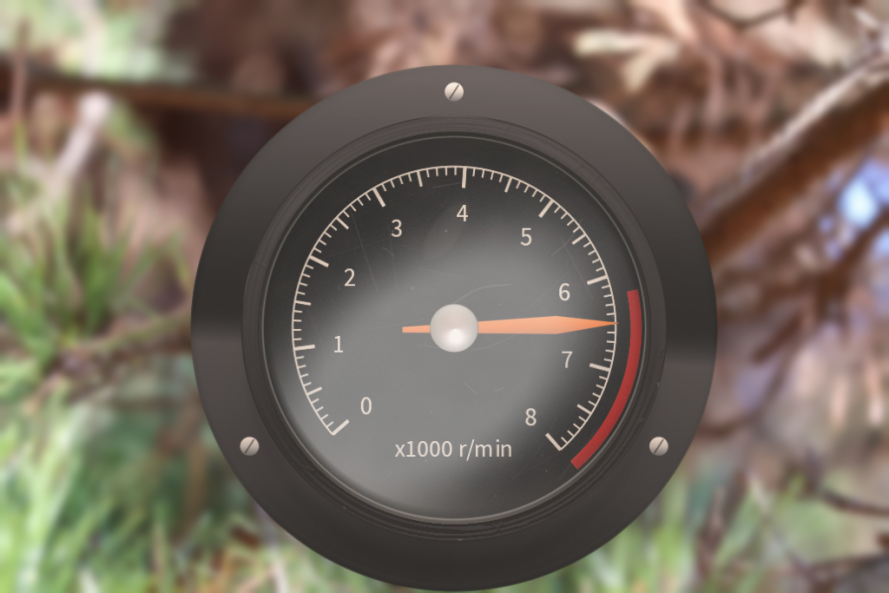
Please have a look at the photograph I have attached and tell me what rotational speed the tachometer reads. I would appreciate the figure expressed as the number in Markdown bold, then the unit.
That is **6500** rpm
